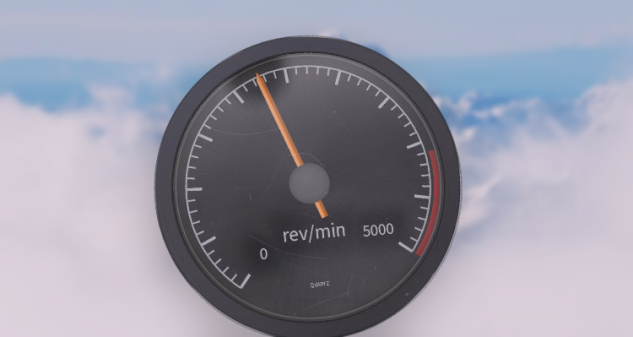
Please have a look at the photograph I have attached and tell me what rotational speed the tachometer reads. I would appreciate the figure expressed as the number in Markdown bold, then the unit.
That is **2250** rpm
